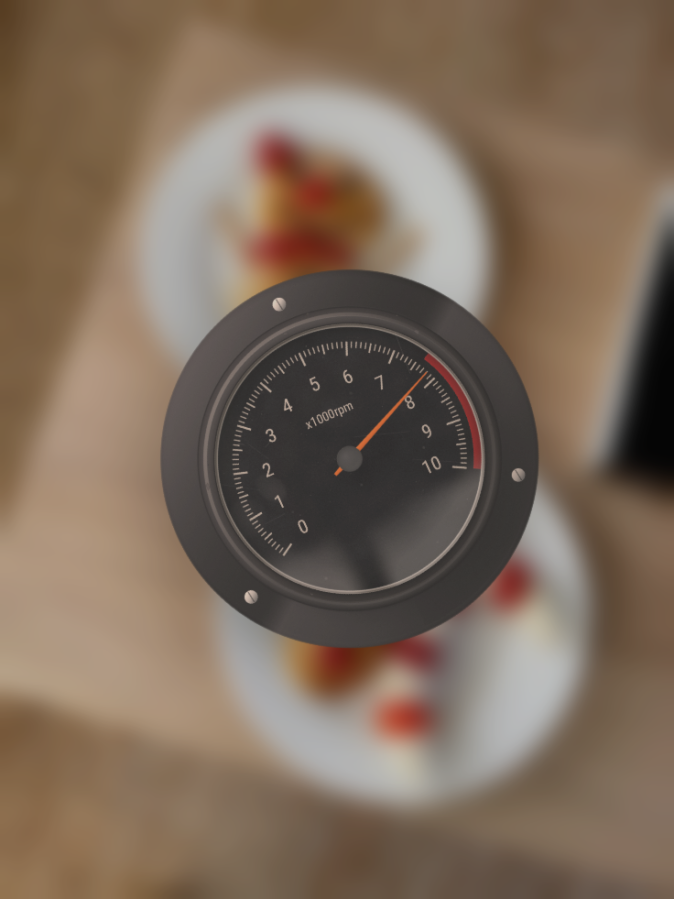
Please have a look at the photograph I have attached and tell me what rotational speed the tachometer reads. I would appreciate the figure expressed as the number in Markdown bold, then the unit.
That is **7800** rpm
